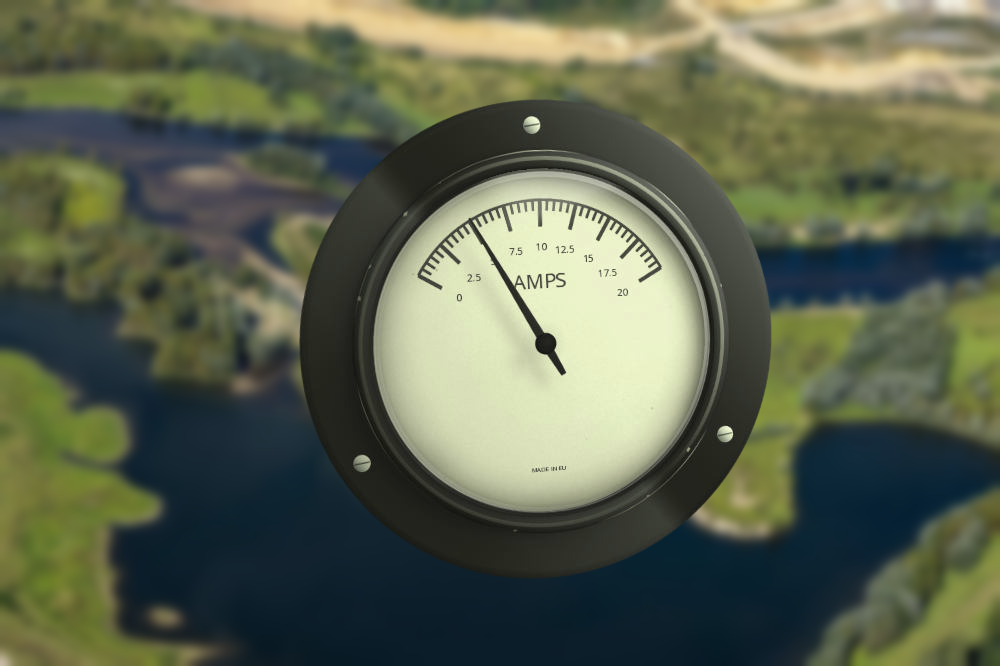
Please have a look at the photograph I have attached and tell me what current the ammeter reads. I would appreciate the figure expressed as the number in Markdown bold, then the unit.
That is **5** A
